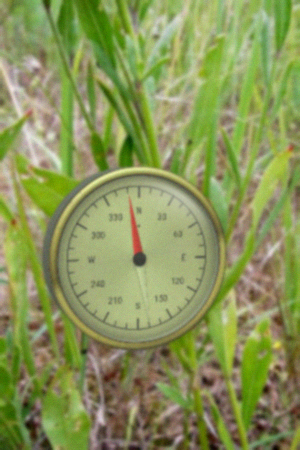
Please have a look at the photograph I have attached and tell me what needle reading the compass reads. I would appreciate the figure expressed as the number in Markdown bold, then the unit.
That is **350** °
